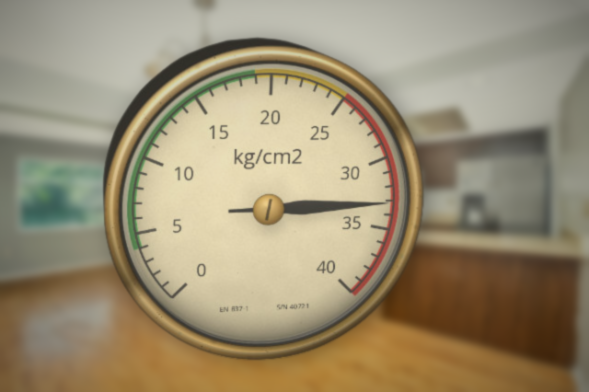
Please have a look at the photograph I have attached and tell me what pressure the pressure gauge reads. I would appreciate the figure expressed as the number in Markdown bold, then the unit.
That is **33** kg/cm²
